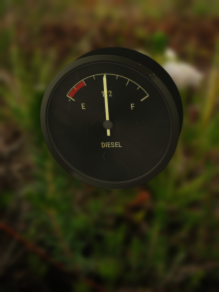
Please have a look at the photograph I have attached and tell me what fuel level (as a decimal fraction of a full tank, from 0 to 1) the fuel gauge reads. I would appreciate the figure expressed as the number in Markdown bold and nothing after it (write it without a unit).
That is **0.5**
